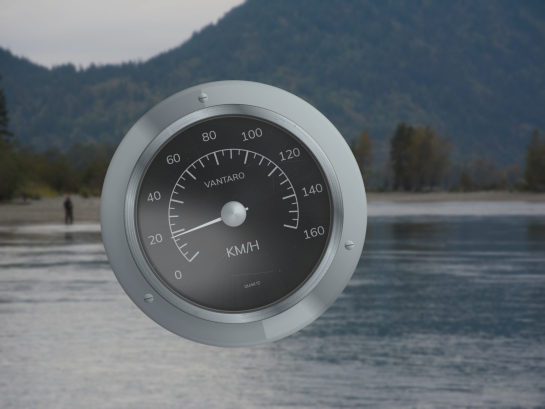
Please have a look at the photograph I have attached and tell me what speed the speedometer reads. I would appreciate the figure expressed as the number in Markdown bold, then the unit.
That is **17.5** km/h
